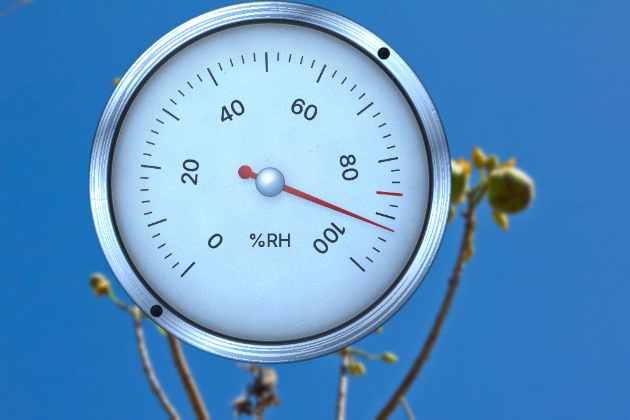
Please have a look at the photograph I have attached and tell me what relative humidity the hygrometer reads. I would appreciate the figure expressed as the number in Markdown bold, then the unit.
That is **92** %
